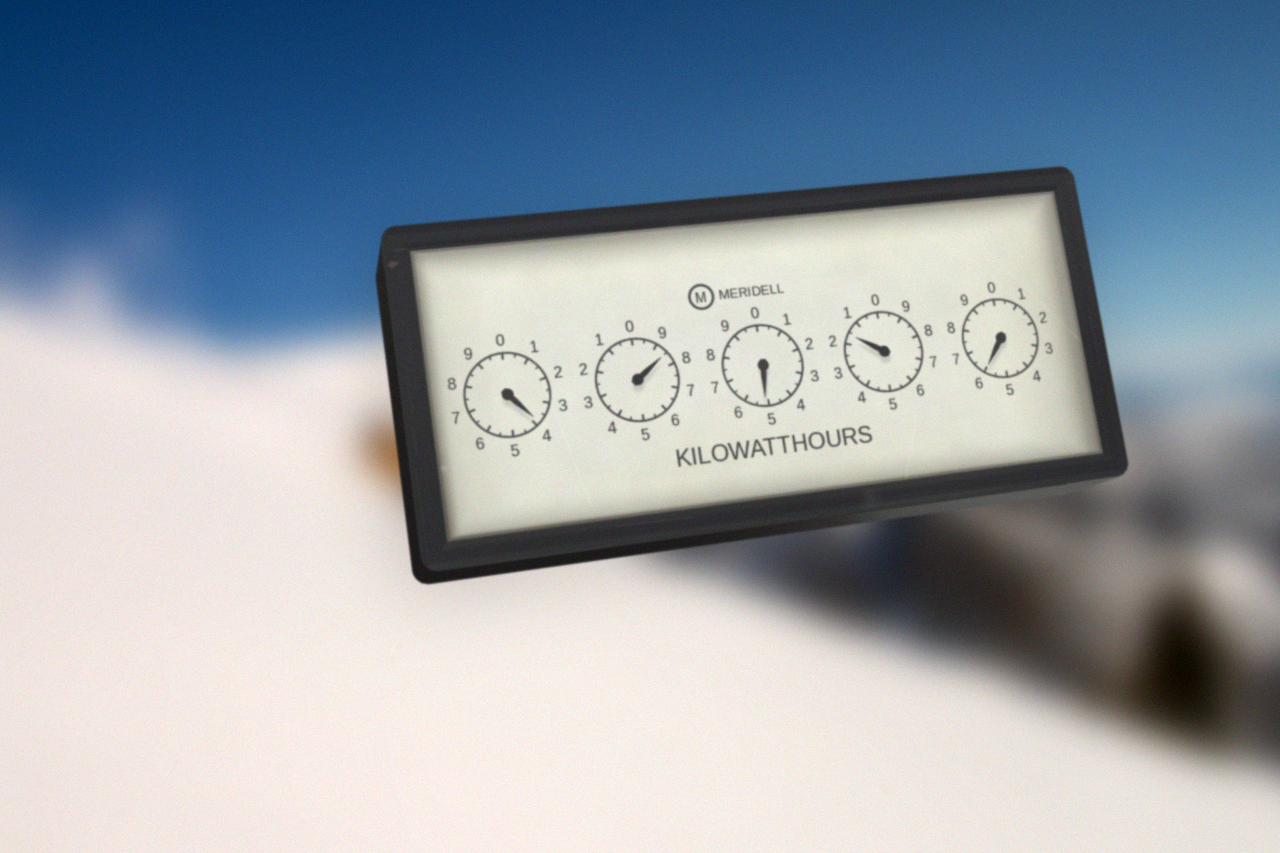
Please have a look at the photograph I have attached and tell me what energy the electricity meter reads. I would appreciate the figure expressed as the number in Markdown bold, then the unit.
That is **38516** kWh
